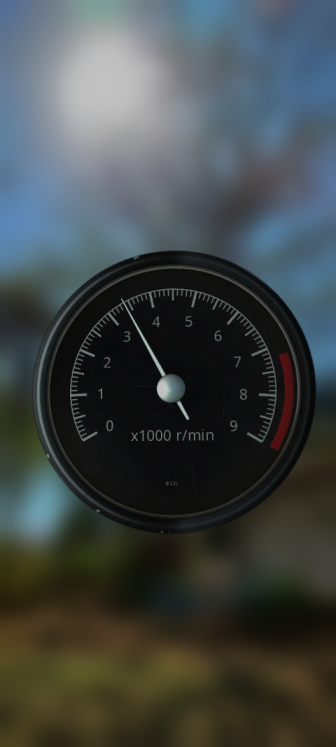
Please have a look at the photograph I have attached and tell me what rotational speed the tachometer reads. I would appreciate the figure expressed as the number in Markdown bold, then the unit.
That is **3400** rpm
